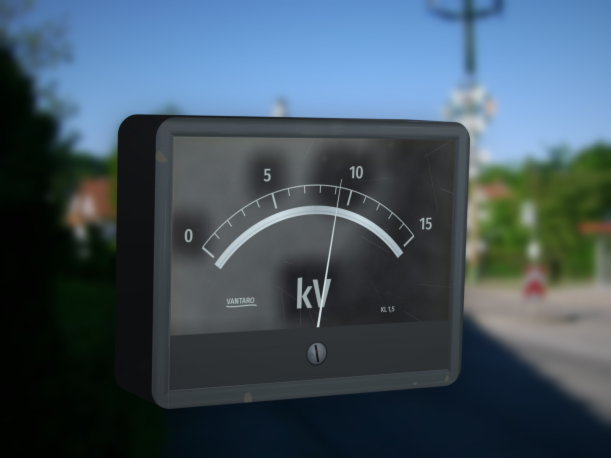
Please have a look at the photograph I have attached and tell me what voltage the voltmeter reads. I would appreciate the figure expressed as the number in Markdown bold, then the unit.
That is **9** kV
